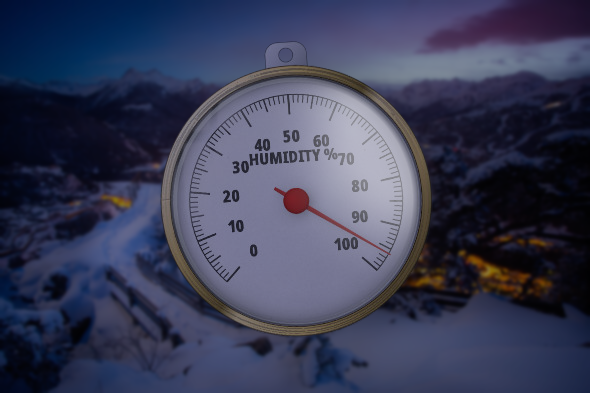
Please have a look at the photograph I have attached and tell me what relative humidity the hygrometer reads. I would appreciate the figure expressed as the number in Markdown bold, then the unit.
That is **96** %
